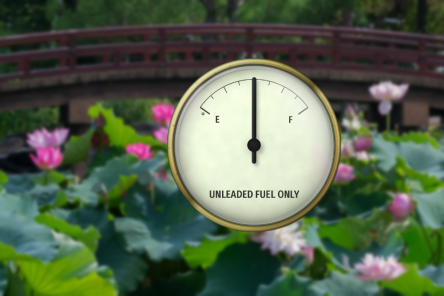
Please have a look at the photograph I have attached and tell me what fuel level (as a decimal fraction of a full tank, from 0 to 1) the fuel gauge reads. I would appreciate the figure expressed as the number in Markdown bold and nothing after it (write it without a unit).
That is **0.5**
